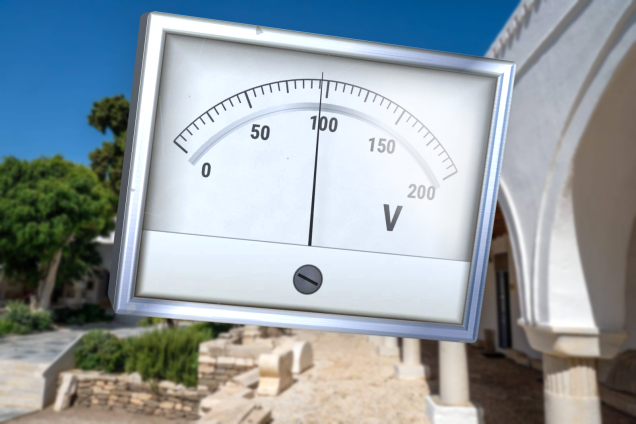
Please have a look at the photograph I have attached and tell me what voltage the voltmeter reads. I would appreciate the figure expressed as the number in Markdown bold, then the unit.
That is **95** V
